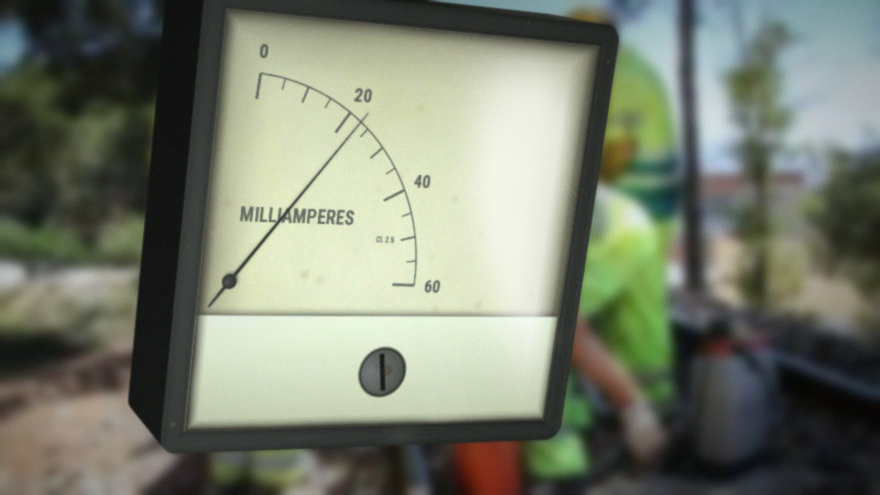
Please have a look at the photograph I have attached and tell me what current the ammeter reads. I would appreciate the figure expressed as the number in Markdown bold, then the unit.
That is **22.5** mA
